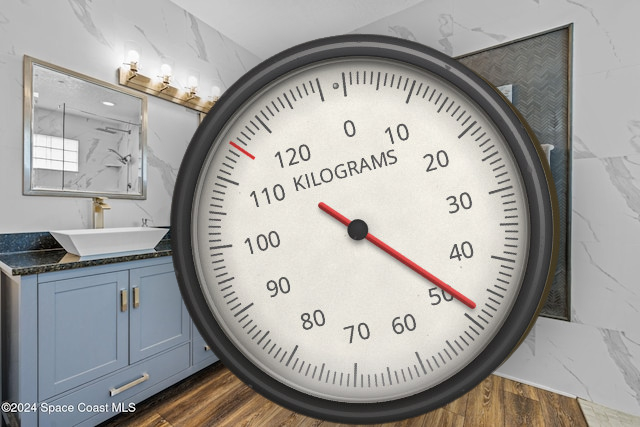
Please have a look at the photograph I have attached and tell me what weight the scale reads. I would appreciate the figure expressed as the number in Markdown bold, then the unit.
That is **48** kg
